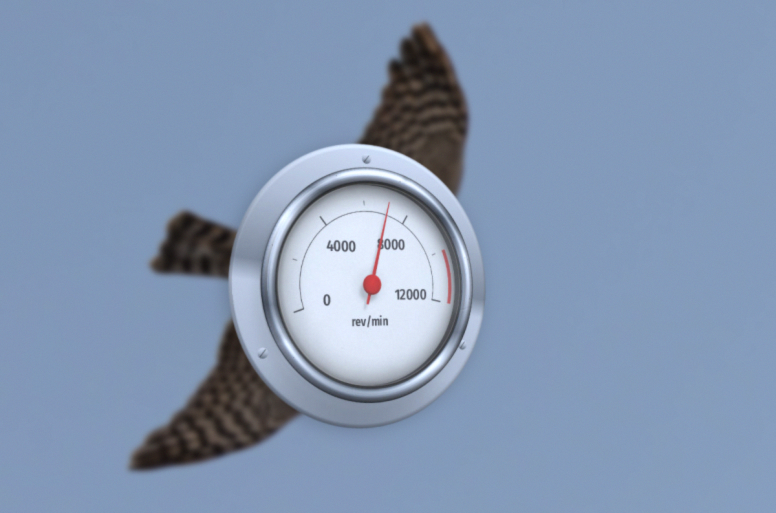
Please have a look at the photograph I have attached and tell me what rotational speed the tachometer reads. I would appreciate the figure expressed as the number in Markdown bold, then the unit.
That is **7000** rpm
